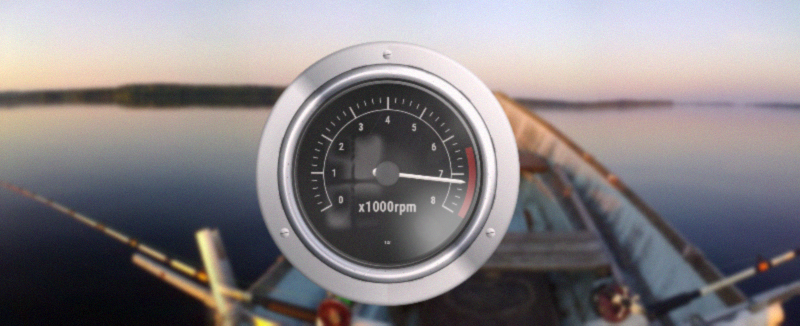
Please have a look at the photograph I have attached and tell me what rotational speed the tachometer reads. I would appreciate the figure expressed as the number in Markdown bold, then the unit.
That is **7200** rpm
